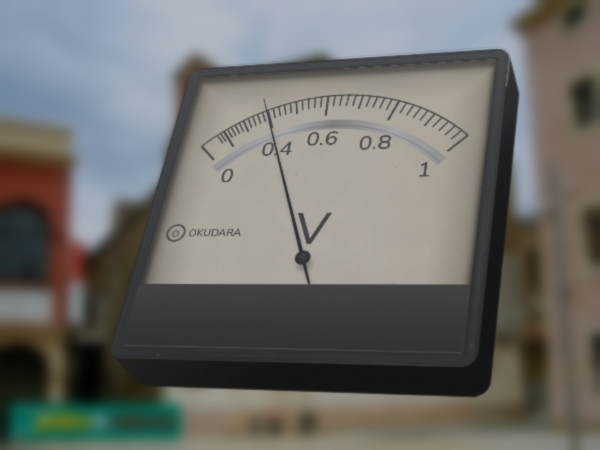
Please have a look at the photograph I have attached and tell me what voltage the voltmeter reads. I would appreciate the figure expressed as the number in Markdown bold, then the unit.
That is **0.4** V
